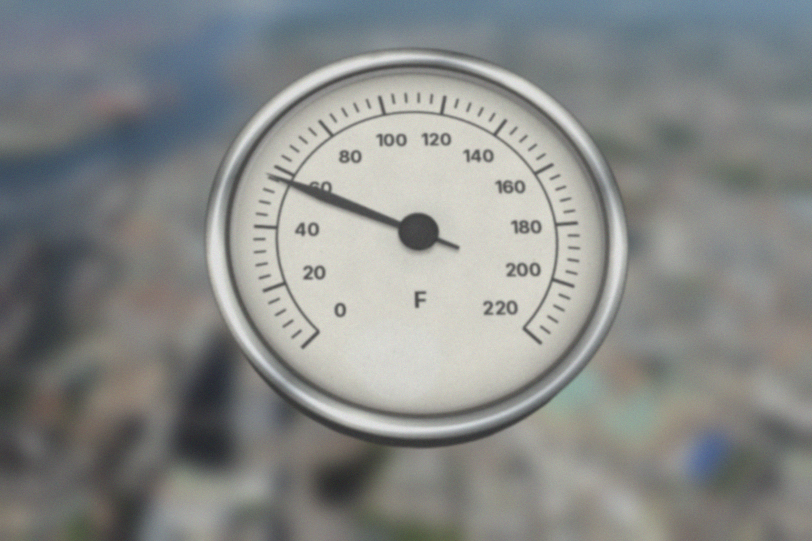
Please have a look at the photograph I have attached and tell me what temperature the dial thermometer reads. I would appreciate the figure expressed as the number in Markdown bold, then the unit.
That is **56** °F
